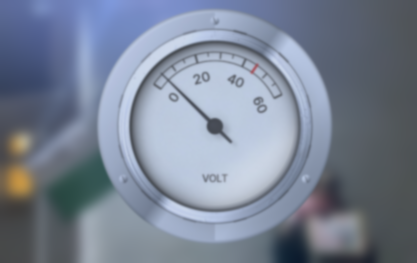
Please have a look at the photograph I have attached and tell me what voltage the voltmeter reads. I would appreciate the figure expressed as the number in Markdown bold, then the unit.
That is **5** V
